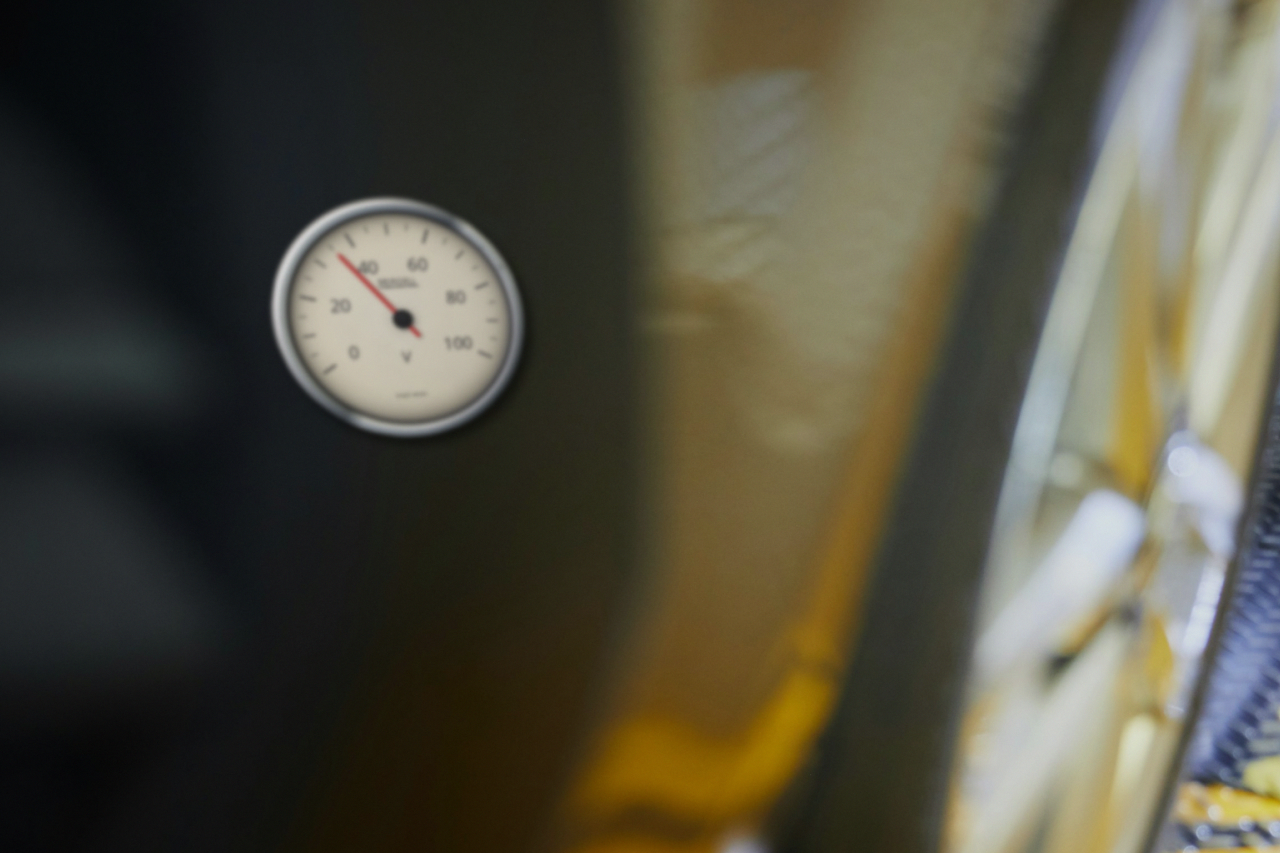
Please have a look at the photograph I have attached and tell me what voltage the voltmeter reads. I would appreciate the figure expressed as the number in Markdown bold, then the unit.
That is **35** V
